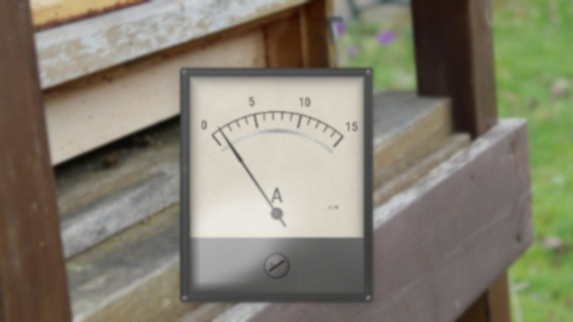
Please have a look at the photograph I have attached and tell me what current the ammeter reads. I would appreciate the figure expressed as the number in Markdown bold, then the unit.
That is **1** A
